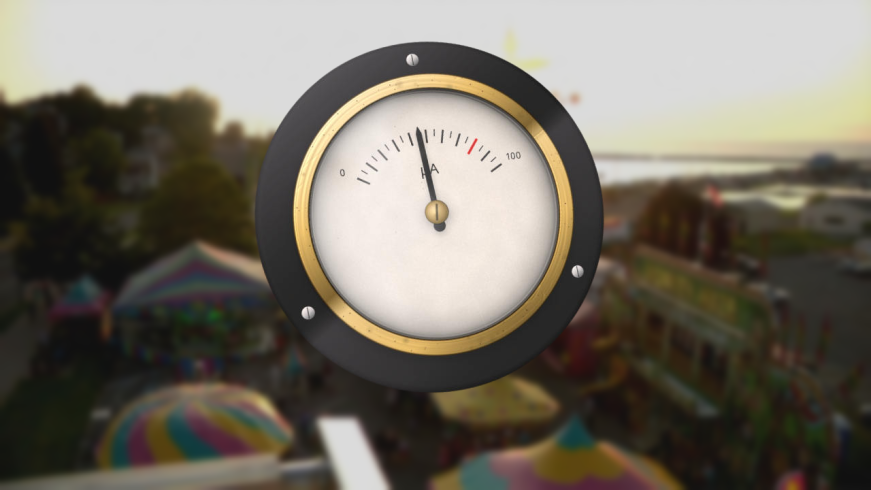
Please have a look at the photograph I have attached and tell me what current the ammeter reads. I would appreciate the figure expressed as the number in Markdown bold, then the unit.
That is **45** µA
